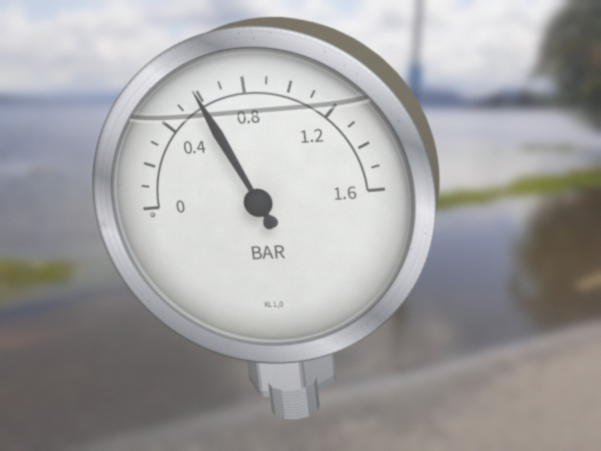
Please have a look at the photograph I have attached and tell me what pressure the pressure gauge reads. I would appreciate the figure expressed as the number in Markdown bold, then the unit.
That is **0.6** bar
